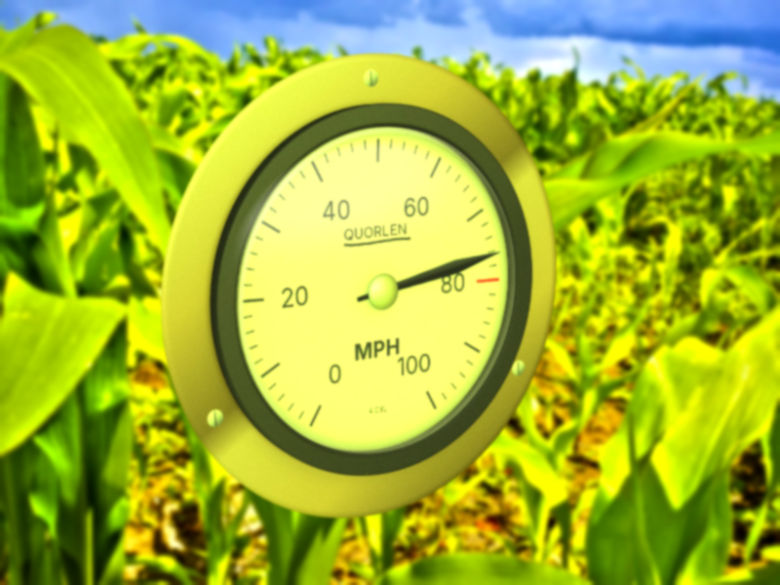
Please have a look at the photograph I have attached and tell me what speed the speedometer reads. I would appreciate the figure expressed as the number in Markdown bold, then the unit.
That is **76** mph
